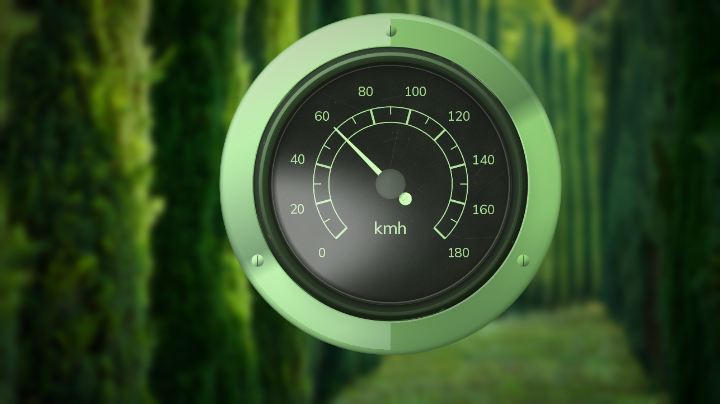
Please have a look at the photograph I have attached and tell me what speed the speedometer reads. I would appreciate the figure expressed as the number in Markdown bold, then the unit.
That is **60** km/h
